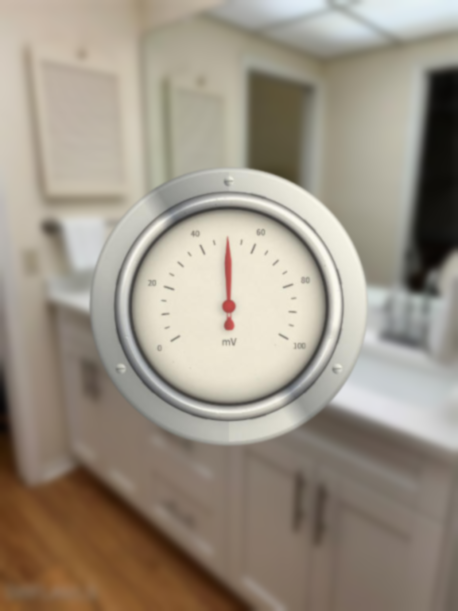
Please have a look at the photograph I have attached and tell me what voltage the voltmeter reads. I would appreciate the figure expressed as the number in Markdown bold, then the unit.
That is **50** mV
